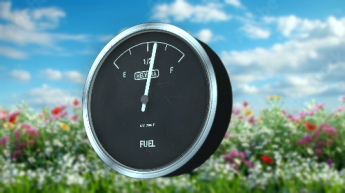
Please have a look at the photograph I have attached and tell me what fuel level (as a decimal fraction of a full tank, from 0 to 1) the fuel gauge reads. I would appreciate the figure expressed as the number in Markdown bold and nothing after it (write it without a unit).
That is **0.625**
